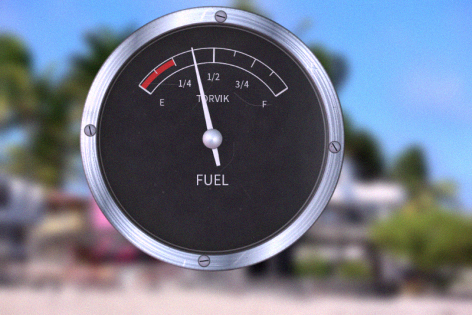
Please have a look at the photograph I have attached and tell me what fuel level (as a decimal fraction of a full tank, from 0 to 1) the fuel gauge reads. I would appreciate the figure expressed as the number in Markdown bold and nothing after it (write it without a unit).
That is **0.375**
